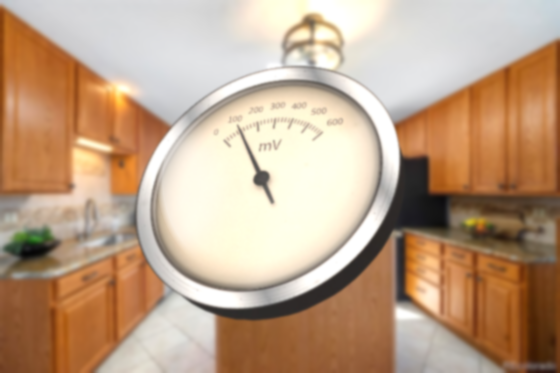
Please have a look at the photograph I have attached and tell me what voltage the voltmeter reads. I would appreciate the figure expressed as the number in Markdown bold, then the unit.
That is **100** mV
